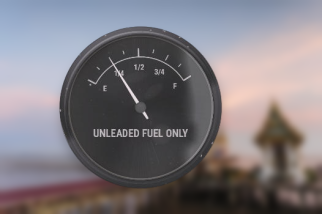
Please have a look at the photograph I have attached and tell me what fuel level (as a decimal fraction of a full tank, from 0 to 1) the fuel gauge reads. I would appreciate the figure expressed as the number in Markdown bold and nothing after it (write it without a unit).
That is **0.25**
